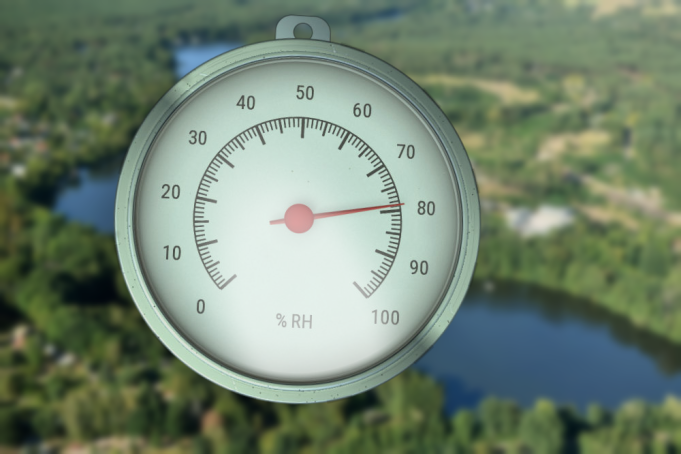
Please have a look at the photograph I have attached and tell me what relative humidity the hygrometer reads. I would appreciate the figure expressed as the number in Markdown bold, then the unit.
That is **79** %
